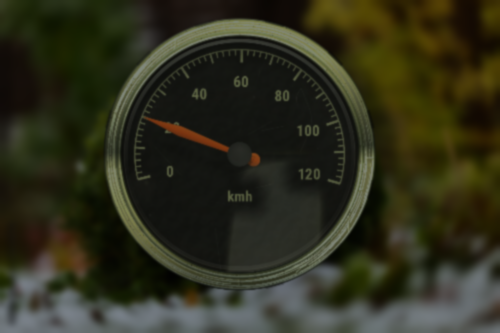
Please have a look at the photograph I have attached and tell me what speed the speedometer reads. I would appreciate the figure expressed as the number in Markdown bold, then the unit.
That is **20** km/h
